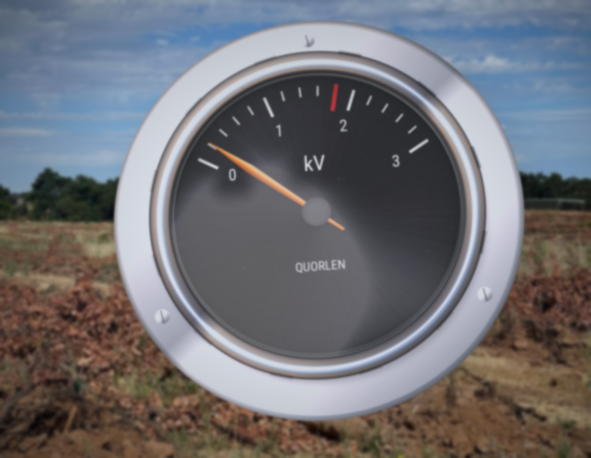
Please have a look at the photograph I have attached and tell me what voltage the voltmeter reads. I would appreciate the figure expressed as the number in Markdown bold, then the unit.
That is **0.2** kV
